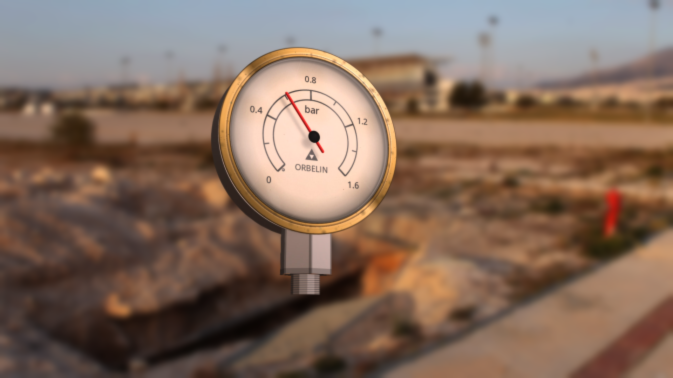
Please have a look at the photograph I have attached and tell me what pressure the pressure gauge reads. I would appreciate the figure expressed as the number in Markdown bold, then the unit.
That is **0.6** bar
